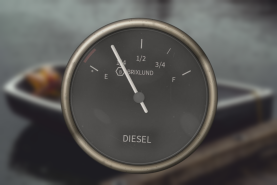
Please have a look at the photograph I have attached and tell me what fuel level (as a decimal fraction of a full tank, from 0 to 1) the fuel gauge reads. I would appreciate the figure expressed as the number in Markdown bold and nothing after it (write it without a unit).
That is **0.25**
